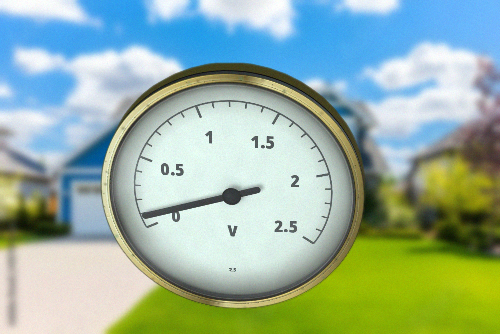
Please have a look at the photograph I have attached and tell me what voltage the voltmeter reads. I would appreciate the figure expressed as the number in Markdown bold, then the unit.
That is **0.1** V
